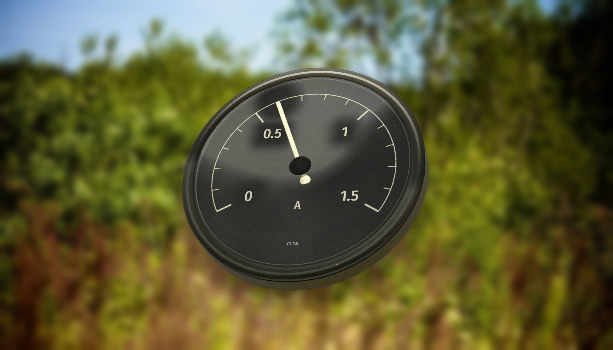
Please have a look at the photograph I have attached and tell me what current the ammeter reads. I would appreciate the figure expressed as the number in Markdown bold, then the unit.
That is **0.6** A
